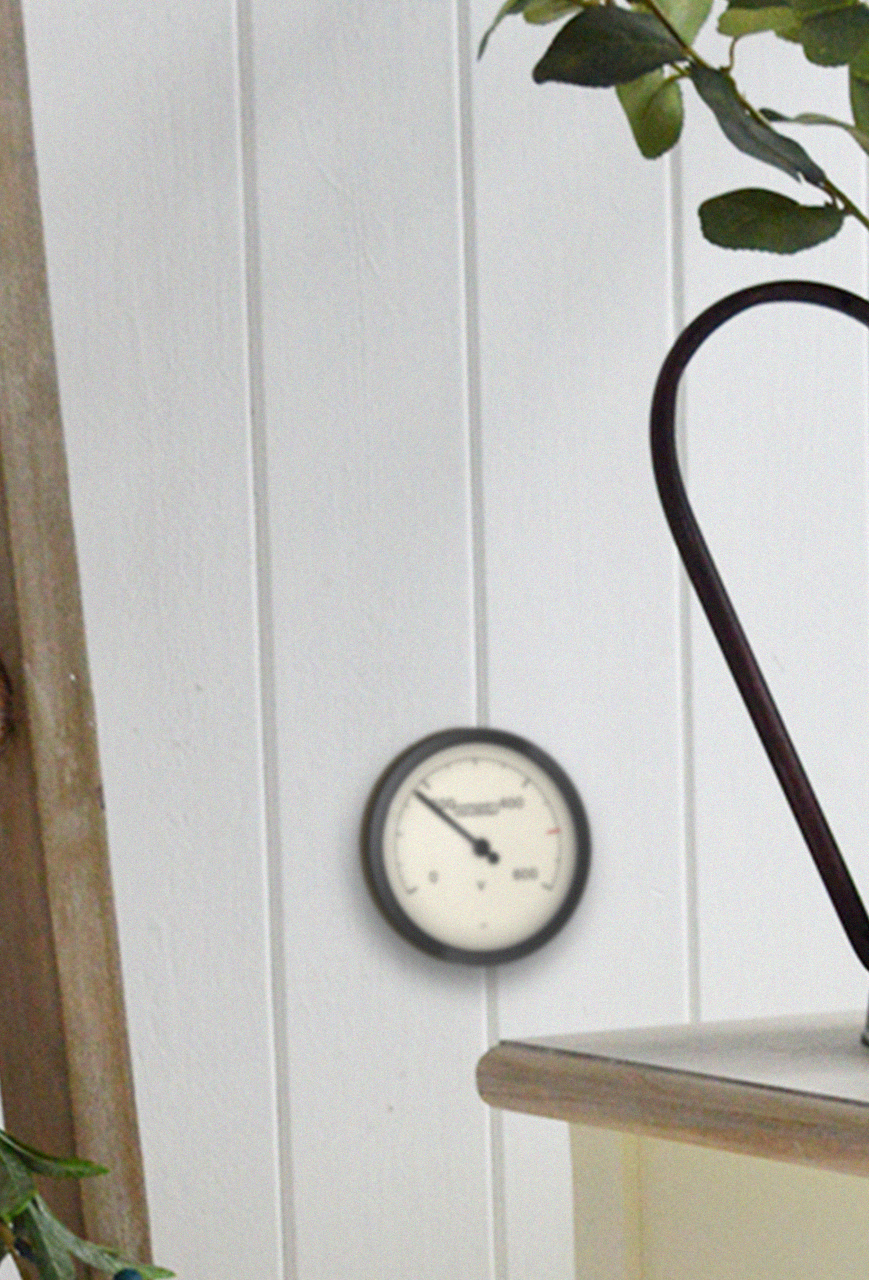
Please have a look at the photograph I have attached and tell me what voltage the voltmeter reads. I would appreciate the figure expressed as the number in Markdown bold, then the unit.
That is **175** V
